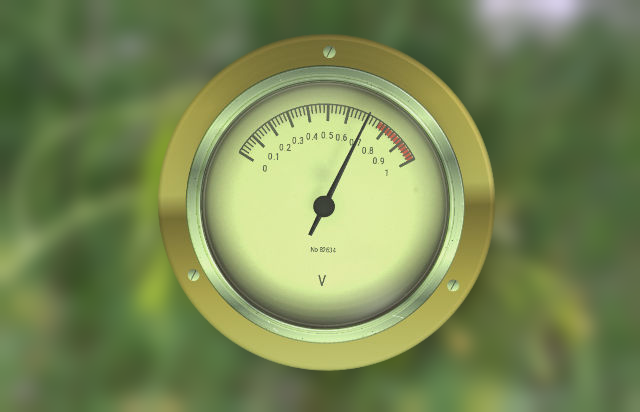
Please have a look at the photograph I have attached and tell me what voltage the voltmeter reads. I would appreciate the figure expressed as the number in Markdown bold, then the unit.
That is **0.7** V
